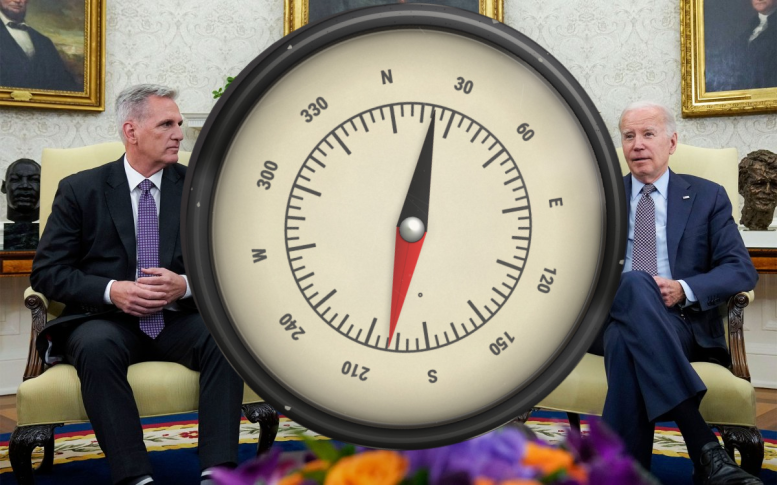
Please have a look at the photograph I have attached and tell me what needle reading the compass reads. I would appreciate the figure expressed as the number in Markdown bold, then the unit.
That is **200** °
